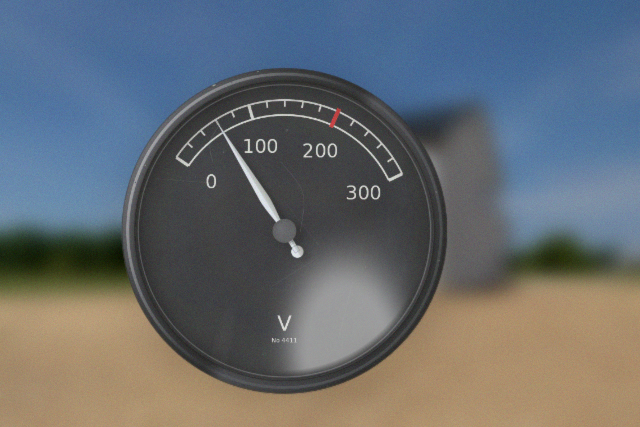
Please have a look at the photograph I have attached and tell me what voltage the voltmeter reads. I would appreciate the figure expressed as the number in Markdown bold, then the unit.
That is **60** V
